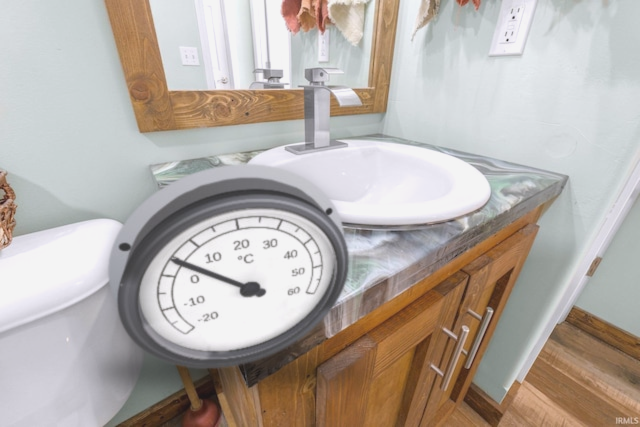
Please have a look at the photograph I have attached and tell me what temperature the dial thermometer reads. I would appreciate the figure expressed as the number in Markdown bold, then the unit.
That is **5** °C
